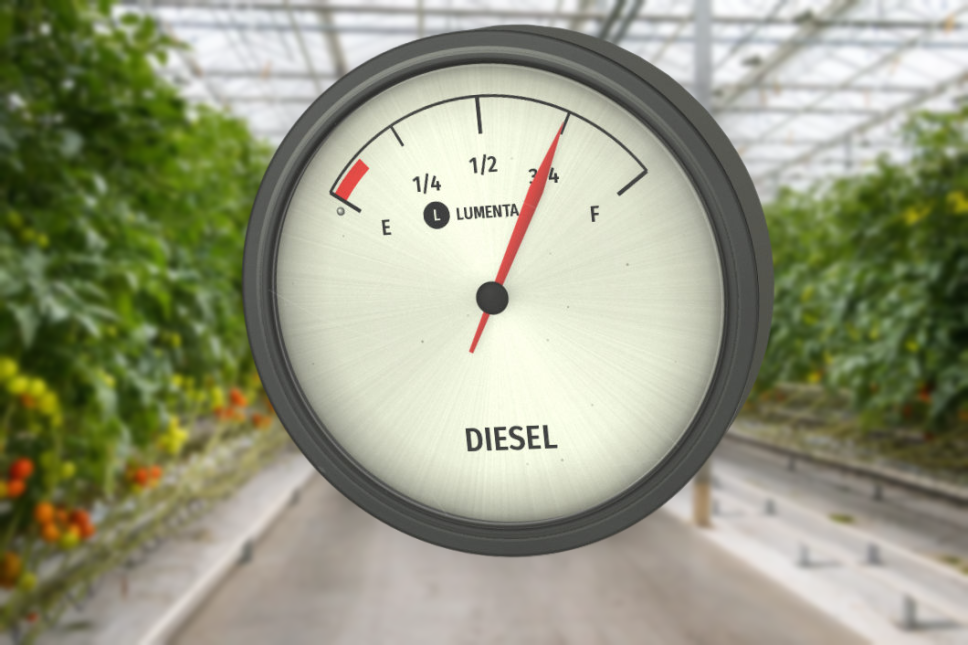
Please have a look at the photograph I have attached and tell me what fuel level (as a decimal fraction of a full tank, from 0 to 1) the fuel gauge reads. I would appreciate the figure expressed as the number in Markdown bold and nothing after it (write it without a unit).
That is **0.75**
